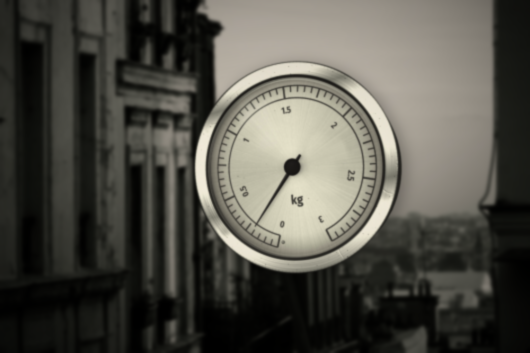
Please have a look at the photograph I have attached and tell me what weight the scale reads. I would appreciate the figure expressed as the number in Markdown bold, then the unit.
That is **0.2** kg
